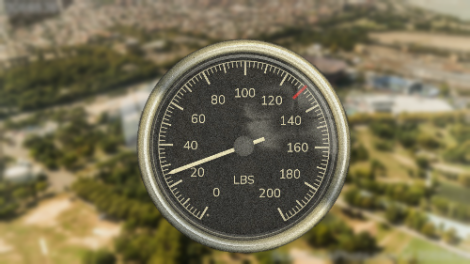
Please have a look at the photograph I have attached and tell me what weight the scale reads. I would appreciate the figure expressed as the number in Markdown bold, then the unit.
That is **26** lb
